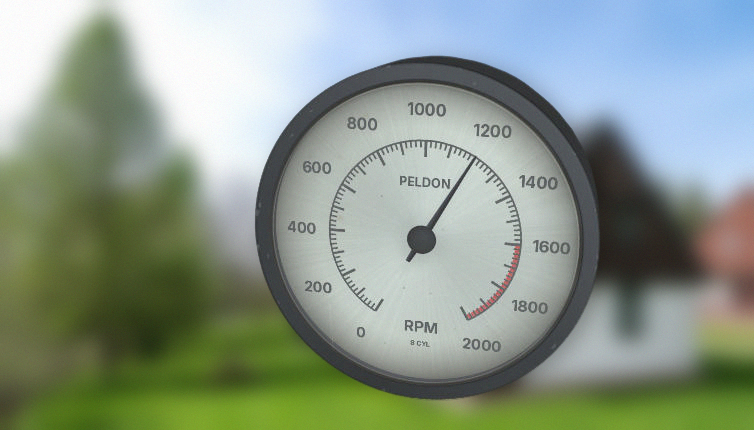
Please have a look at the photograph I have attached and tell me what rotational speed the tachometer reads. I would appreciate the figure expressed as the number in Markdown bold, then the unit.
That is **1200** rpm
